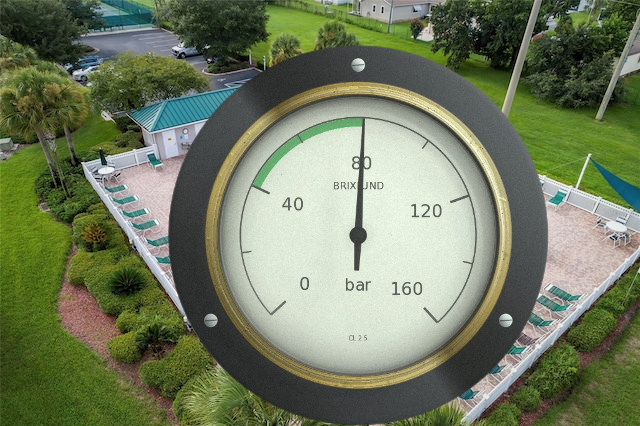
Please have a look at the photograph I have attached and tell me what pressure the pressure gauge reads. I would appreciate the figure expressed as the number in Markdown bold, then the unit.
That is **80** bar
